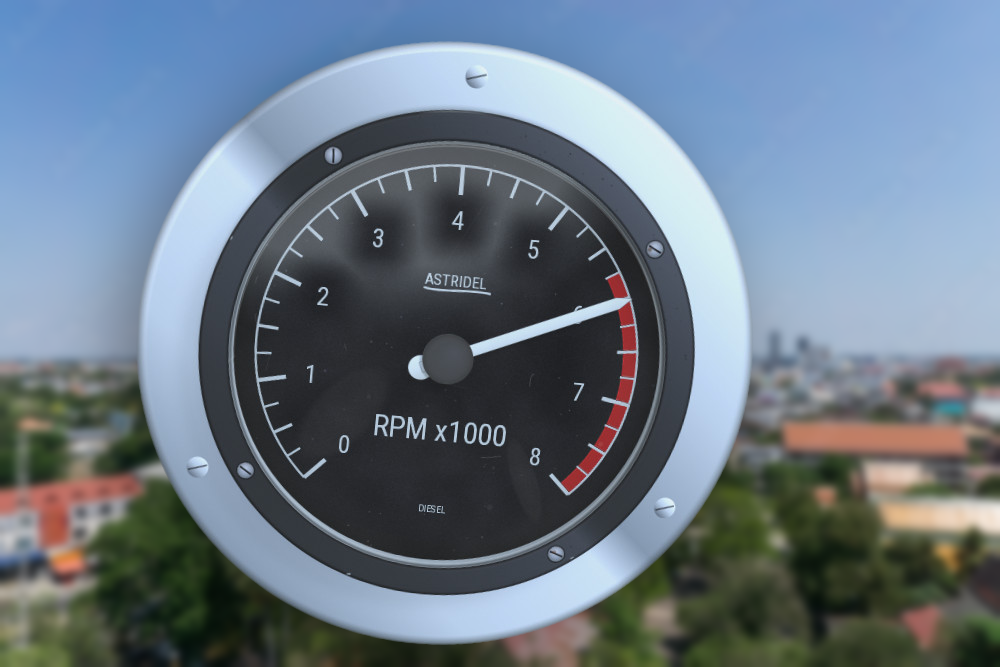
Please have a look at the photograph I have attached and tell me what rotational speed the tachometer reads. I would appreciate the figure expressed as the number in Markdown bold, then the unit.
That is **6000** rpm
